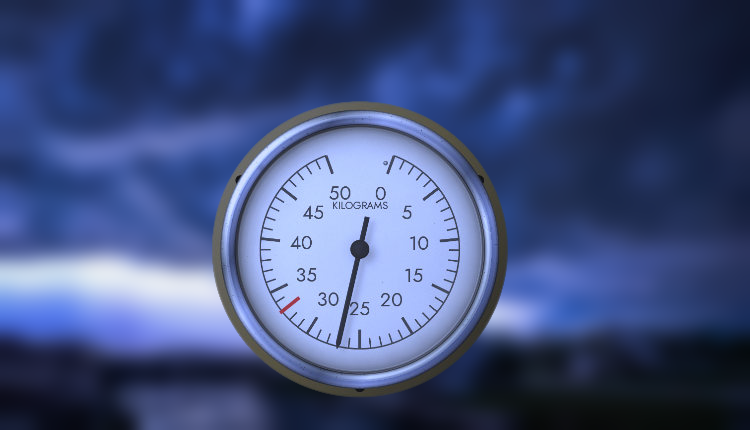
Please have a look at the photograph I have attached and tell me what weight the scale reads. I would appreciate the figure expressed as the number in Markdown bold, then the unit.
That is **27** kg
